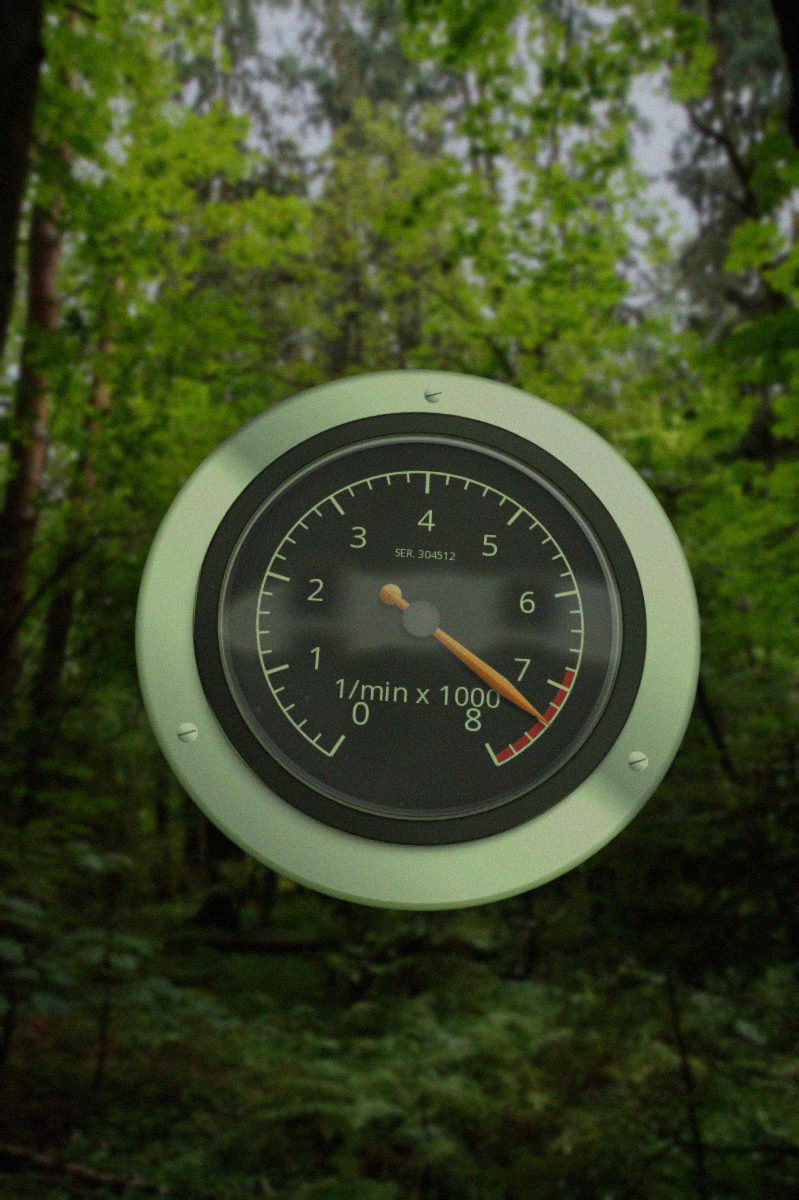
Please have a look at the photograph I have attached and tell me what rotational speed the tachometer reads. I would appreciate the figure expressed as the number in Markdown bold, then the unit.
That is **7400** rpm
